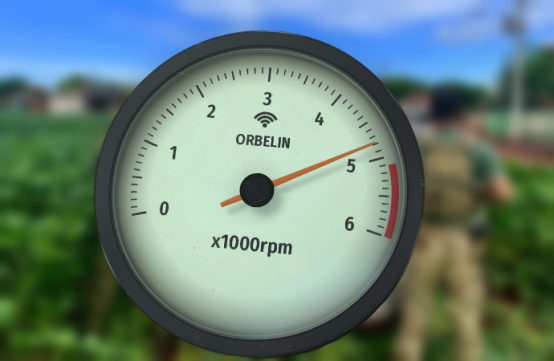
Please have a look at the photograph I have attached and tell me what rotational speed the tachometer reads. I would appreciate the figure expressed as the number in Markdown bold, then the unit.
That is **4800** rpm
